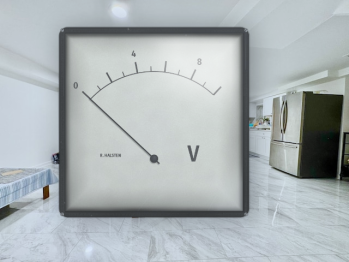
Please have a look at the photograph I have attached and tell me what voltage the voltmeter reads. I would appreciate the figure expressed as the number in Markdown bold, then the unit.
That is **0** V
